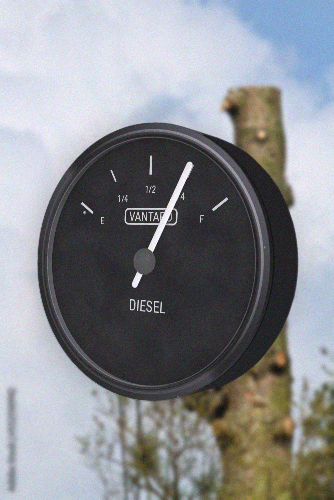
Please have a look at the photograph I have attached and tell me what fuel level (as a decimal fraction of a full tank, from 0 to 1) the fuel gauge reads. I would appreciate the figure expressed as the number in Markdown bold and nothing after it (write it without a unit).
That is **0.75**
